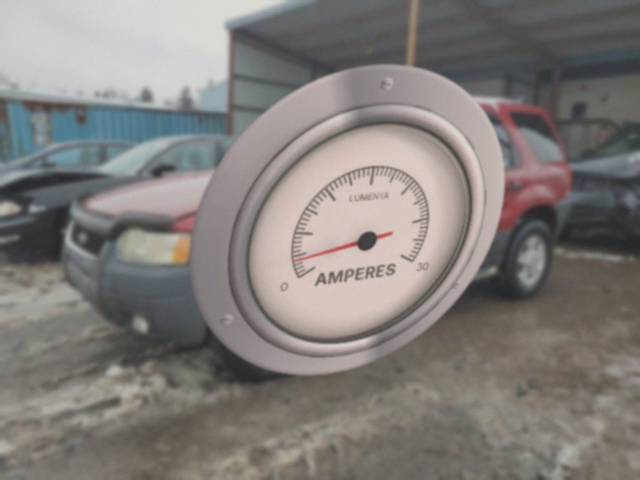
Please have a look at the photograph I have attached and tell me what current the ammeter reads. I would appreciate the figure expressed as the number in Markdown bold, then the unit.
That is **2.5** A
